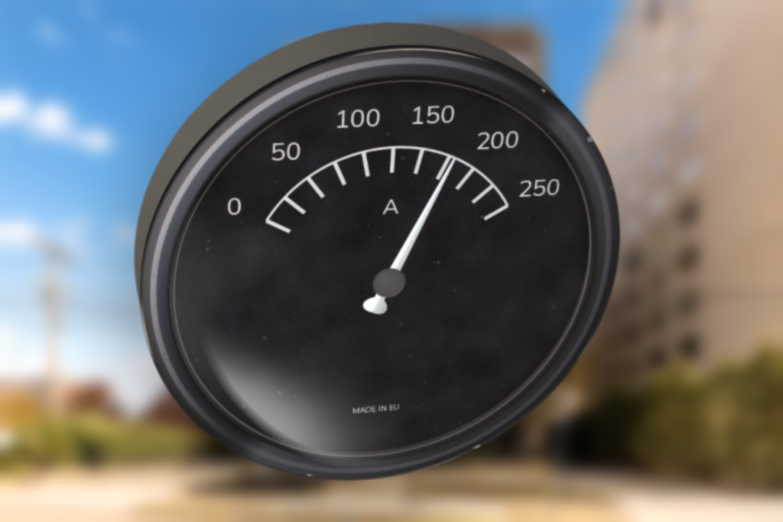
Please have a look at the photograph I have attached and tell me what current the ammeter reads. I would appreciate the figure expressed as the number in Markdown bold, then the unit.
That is **175** A
